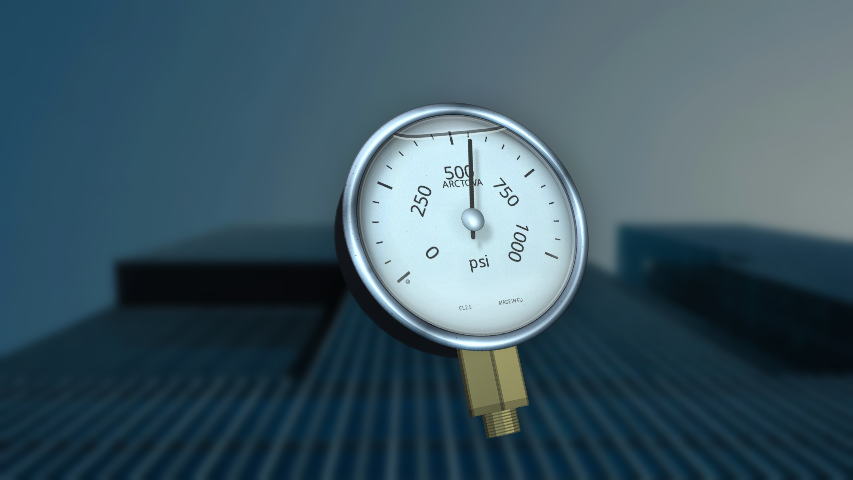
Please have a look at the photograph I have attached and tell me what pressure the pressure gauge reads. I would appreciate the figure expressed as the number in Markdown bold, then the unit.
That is **550** psi
